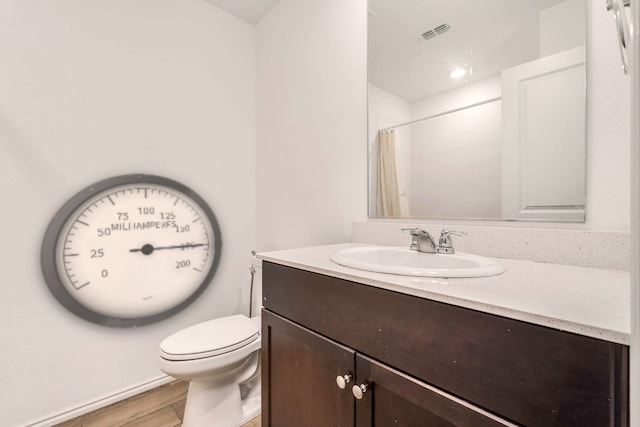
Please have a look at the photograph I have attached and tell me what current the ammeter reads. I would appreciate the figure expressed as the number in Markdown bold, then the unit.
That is **175** mA
